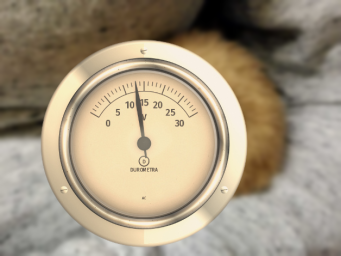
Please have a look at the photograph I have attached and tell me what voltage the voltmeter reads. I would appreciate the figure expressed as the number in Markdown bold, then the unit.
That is **13** V
